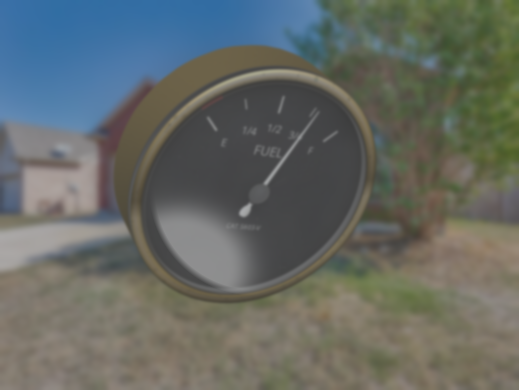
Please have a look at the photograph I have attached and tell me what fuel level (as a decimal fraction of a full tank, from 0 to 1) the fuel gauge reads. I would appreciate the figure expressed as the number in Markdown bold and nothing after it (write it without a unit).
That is **0.75**
